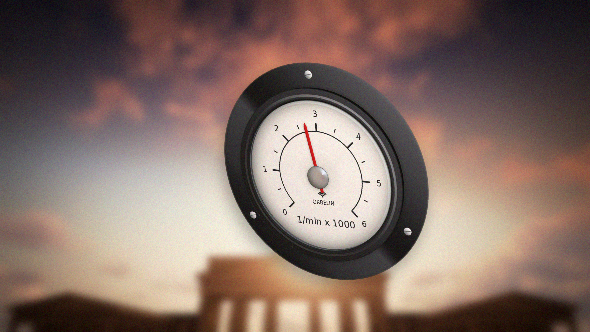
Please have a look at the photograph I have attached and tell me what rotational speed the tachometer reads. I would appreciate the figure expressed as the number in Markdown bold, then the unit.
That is **2750** rpm
